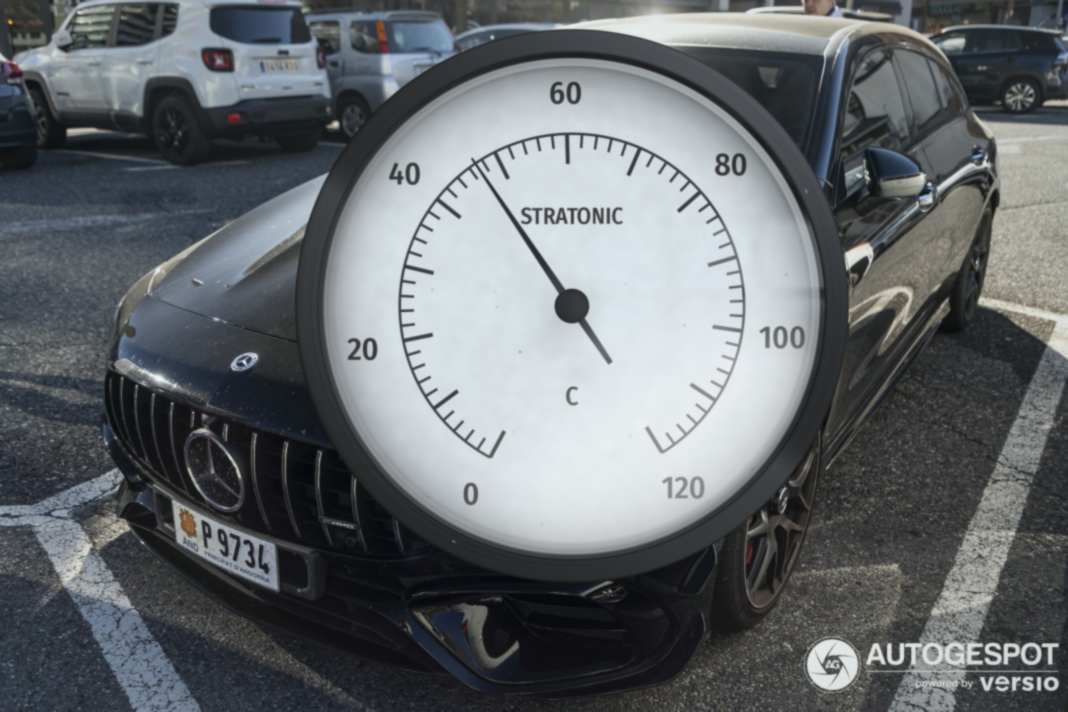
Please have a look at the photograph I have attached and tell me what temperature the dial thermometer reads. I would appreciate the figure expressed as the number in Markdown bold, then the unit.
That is **47** °C
